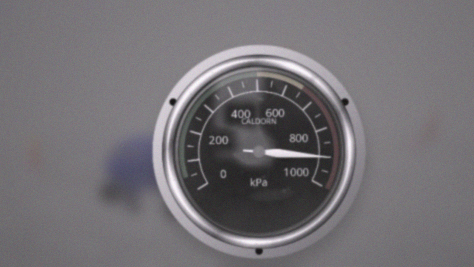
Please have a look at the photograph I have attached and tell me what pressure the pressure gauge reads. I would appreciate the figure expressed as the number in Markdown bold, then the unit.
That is **900** kPa
